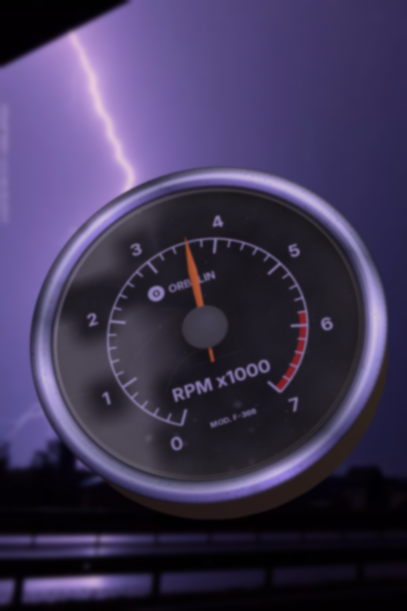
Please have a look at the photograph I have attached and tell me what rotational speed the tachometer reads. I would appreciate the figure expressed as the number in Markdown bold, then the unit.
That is **3600** rpm
